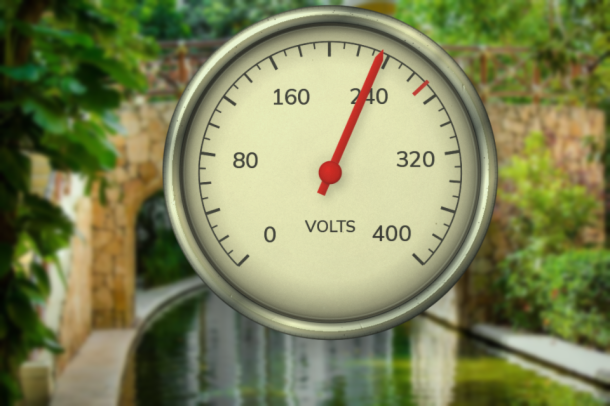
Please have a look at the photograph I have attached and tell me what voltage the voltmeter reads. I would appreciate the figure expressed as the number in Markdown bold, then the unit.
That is **235** V
